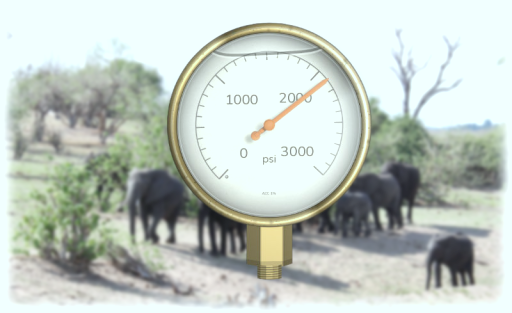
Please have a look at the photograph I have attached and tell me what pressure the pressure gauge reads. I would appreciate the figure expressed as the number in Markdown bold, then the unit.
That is **2100** psi
